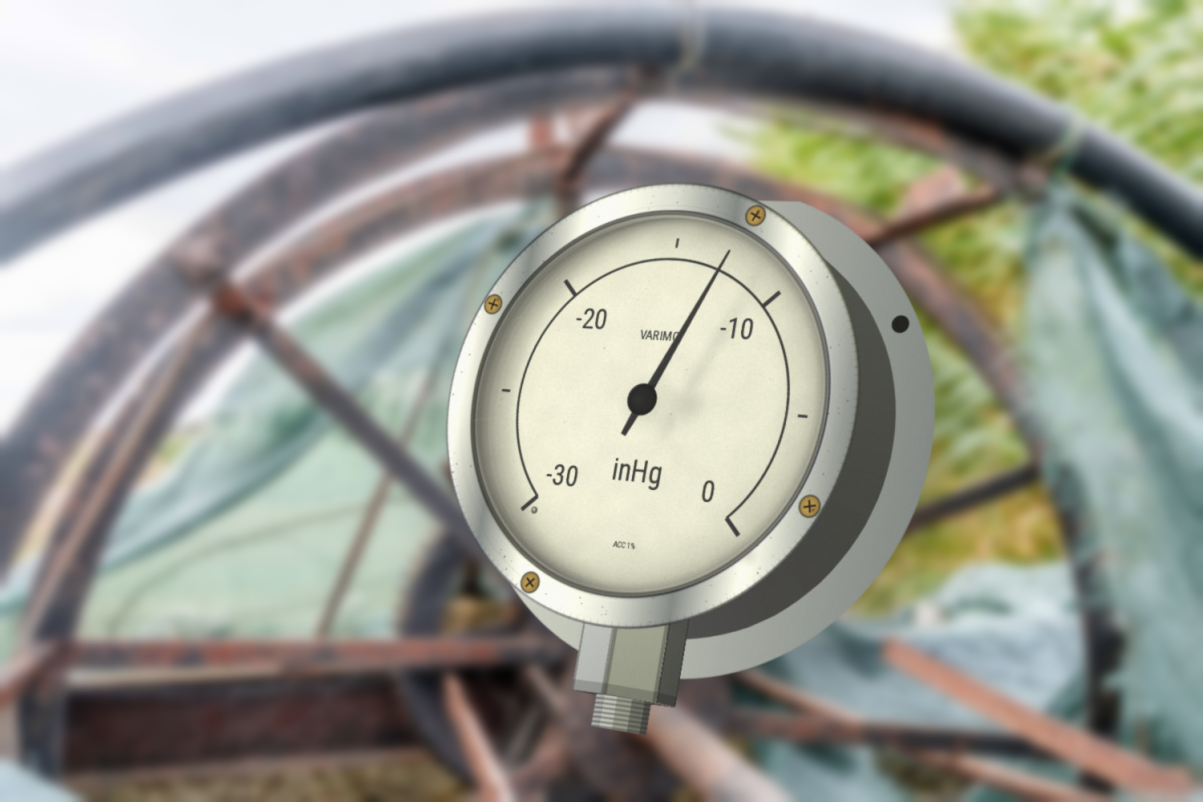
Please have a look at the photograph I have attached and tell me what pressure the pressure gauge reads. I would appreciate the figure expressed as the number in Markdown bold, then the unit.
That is **-12.5** inHg
